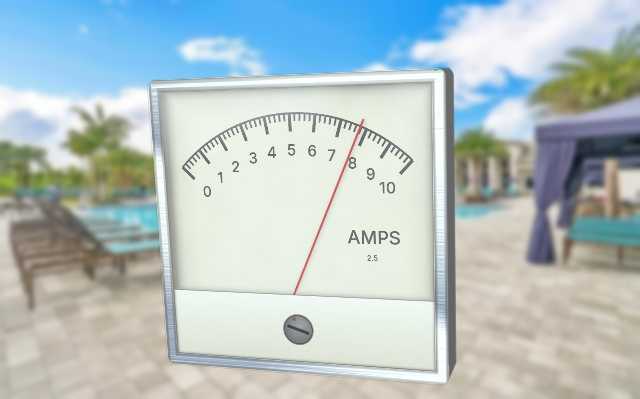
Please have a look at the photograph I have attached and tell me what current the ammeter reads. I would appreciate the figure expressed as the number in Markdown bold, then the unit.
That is **7.8** A
